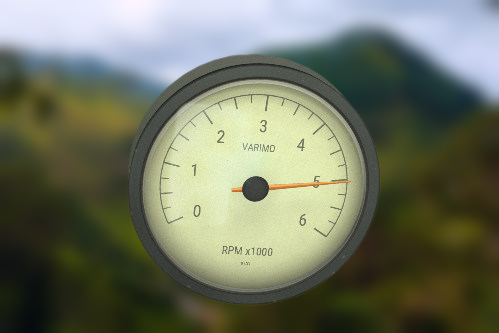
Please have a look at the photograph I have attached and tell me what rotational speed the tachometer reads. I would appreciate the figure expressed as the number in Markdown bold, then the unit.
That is **5000** rpm
